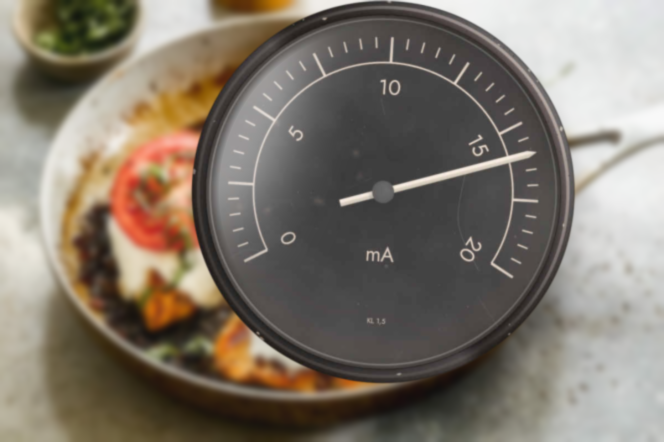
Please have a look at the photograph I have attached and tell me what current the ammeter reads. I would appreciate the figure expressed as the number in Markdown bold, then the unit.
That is **16** mA
